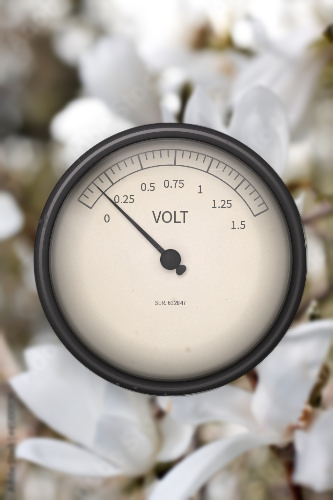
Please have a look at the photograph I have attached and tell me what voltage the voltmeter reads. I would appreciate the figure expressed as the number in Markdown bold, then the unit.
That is **0.15** V
